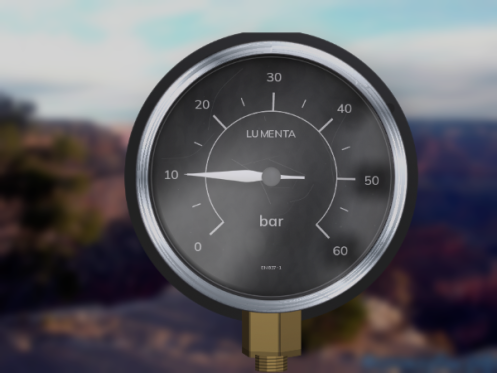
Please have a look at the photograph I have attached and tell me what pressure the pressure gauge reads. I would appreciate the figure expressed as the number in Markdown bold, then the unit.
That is **10** bar
